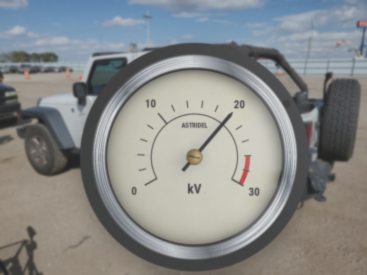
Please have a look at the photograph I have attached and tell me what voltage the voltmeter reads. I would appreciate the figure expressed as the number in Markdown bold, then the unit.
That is **20** kV
